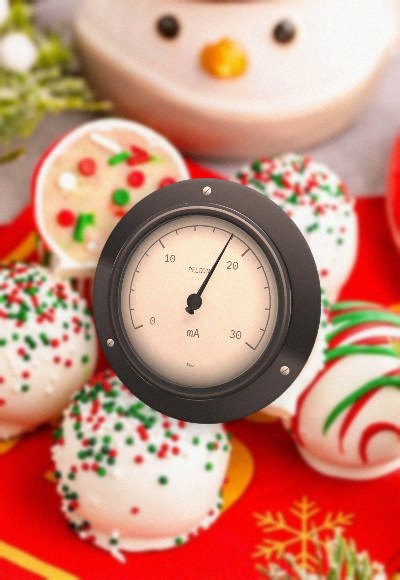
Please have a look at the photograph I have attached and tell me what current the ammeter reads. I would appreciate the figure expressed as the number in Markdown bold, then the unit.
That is **18** mA
